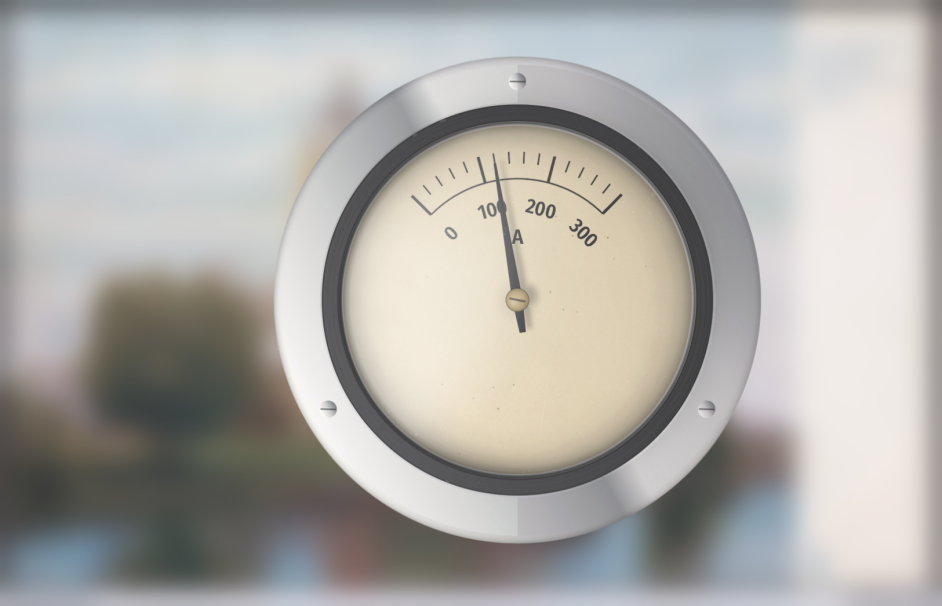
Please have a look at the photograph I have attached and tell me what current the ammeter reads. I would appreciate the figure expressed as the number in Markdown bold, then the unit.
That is **120** A
